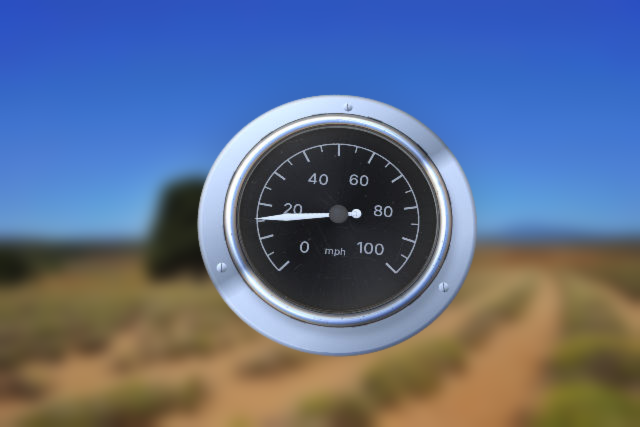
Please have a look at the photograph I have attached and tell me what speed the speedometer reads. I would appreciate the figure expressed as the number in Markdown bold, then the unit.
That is **15** mph
